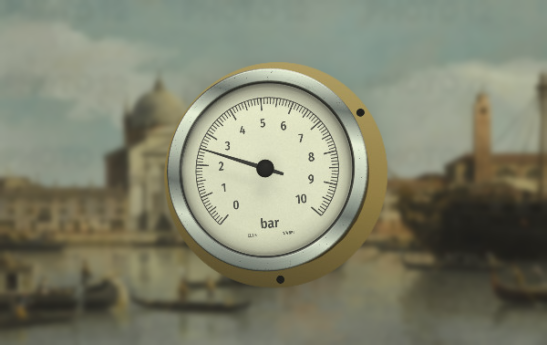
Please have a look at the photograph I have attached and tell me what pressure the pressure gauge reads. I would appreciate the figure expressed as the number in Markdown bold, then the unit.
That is **2.5** bar
